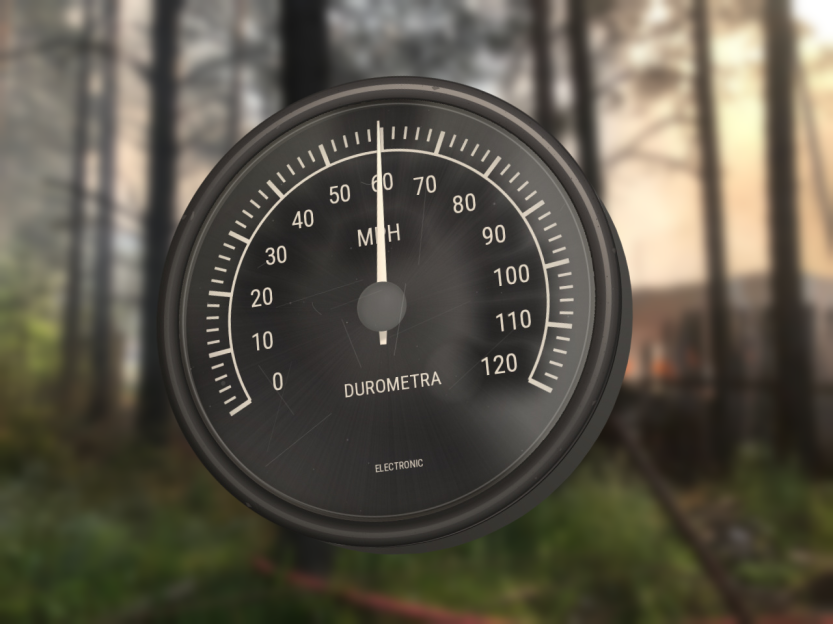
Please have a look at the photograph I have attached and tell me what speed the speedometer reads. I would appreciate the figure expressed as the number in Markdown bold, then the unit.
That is **60** mph
